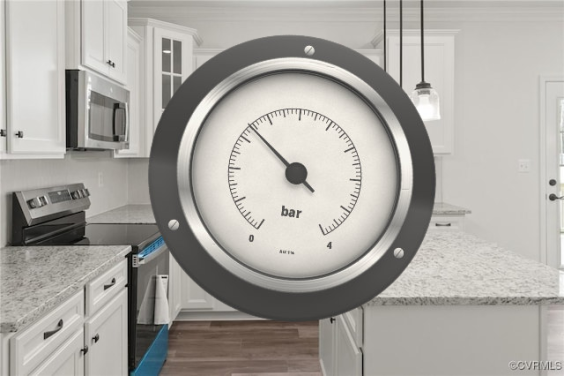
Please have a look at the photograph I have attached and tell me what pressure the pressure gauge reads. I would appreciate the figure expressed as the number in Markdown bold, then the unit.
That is **1.35** bar
